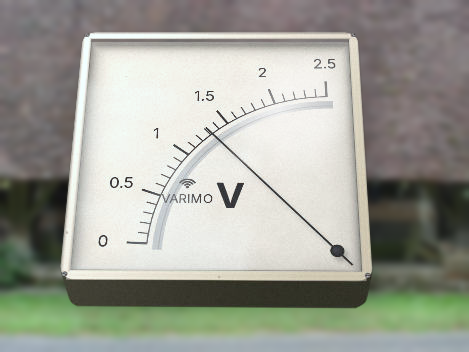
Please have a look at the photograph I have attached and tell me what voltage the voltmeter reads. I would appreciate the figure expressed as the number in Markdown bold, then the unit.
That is **1.3** V
